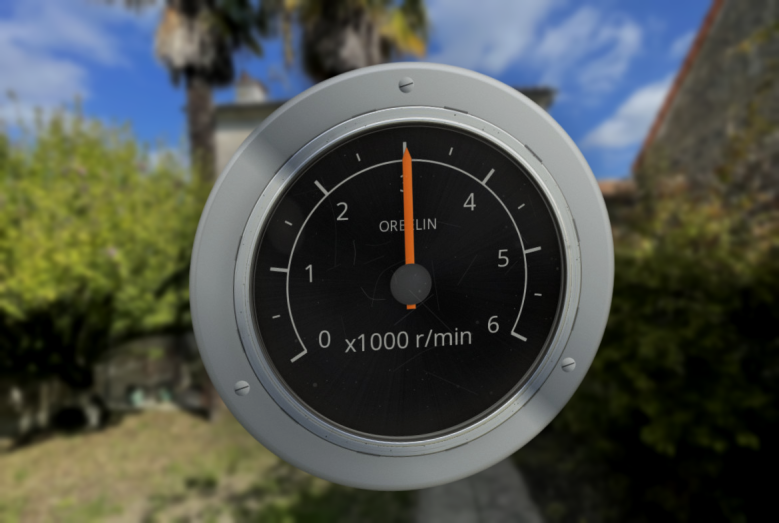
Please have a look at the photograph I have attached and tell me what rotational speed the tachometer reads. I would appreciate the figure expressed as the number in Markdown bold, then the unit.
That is **3000** rpm
